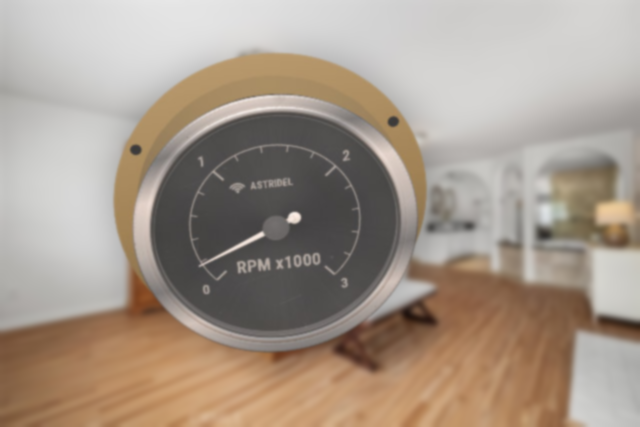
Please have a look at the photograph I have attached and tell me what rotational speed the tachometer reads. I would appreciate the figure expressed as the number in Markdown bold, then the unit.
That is **200** rpm
